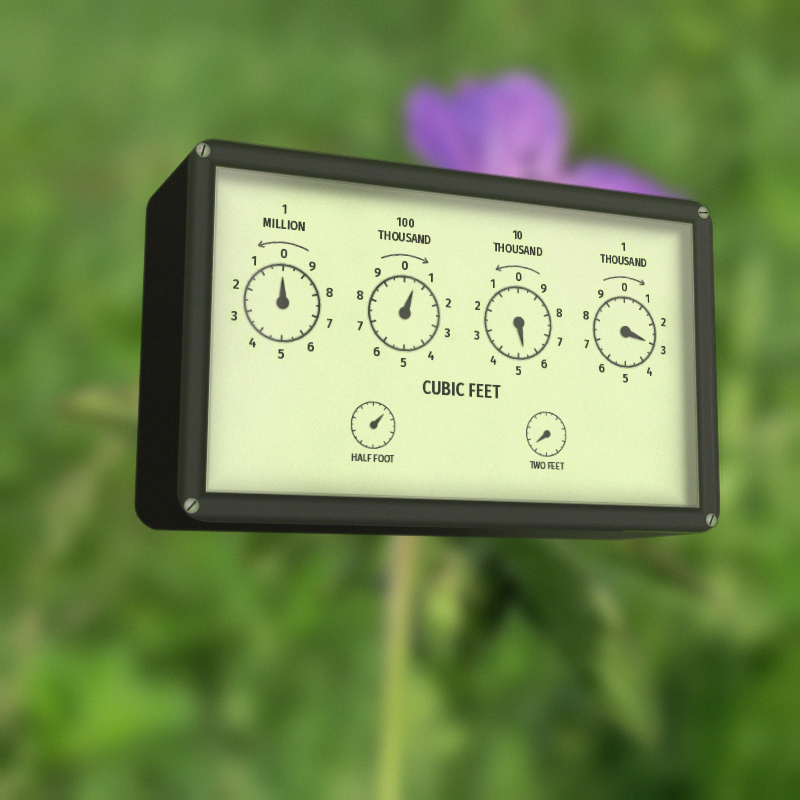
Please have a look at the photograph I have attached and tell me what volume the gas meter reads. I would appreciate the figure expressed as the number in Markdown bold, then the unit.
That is **5300** ft³
